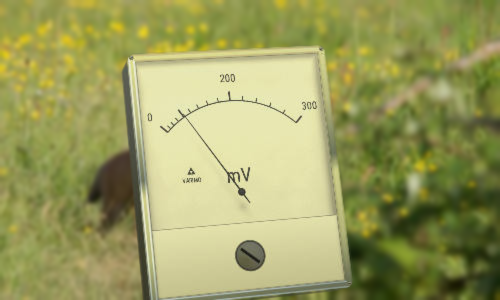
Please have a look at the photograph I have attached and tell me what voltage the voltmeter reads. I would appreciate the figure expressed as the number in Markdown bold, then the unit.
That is **100** mV
